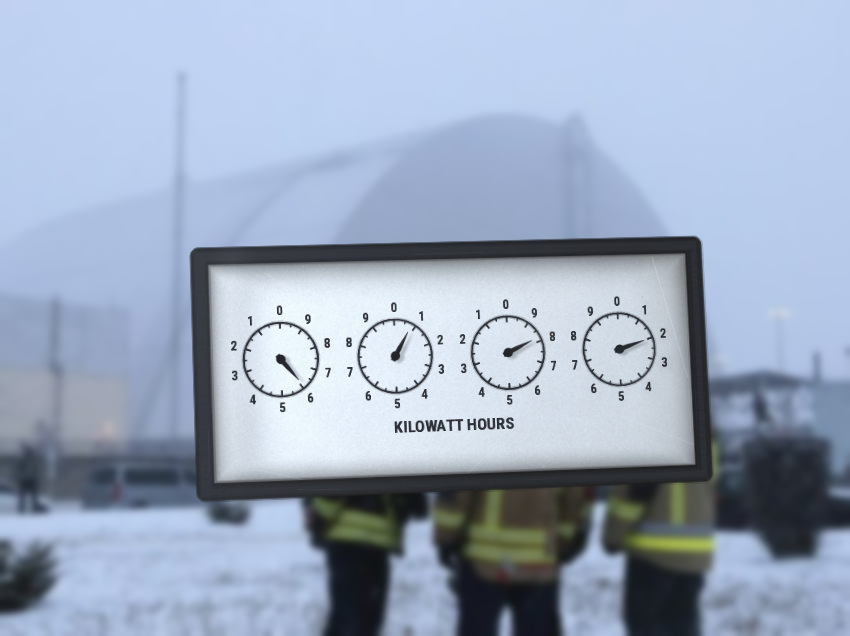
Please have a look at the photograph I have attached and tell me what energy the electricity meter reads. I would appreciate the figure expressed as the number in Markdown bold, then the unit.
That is **6082** kWh
